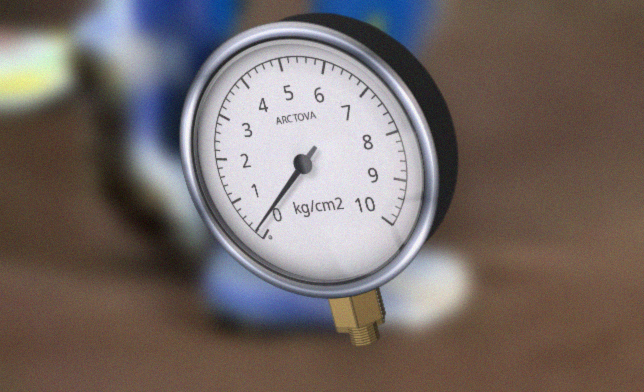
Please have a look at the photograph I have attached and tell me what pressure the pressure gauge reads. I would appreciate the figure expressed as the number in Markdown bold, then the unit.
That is **0.2** kg/cm²
